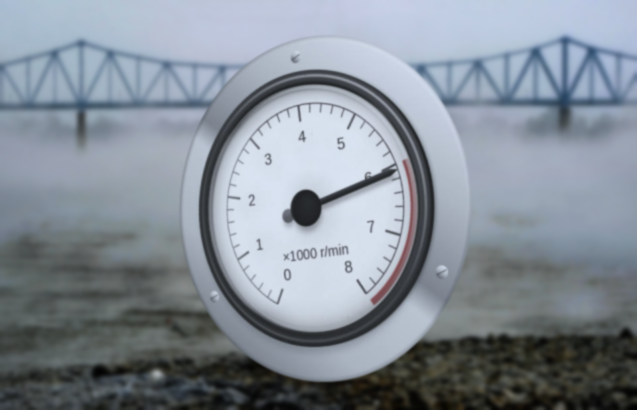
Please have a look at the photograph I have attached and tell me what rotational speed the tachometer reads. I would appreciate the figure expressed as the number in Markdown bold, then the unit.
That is **6100** rpm
